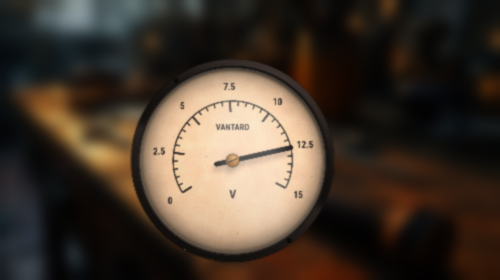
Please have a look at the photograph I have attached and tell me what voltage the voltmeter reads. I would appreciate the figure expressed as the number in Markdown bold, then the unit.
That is **12.5** V
